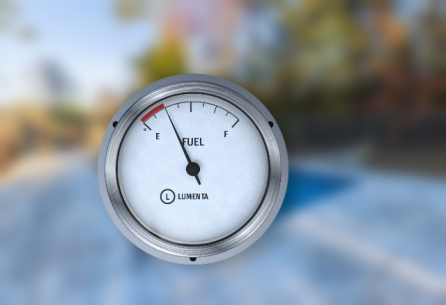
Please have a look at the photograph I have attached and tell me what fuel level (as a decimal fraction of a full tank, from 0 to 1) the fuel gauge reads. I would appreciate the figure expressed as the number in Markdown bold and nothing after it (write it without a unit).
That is **0.25**
